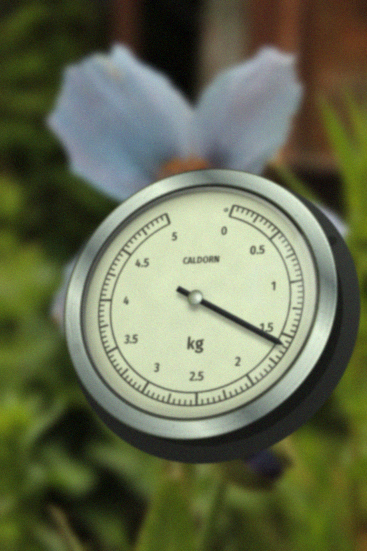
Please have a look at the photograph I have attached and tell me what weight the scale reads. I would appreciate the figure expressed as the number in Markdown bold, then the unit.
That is **1.6** kg
